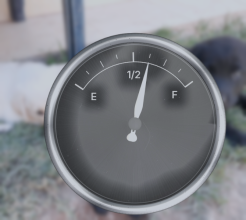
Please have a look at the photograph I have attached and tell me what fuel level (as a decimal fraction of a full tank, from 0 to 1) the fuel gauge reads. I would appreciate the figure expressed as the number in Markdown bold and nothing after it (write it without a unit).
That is **0.625**
